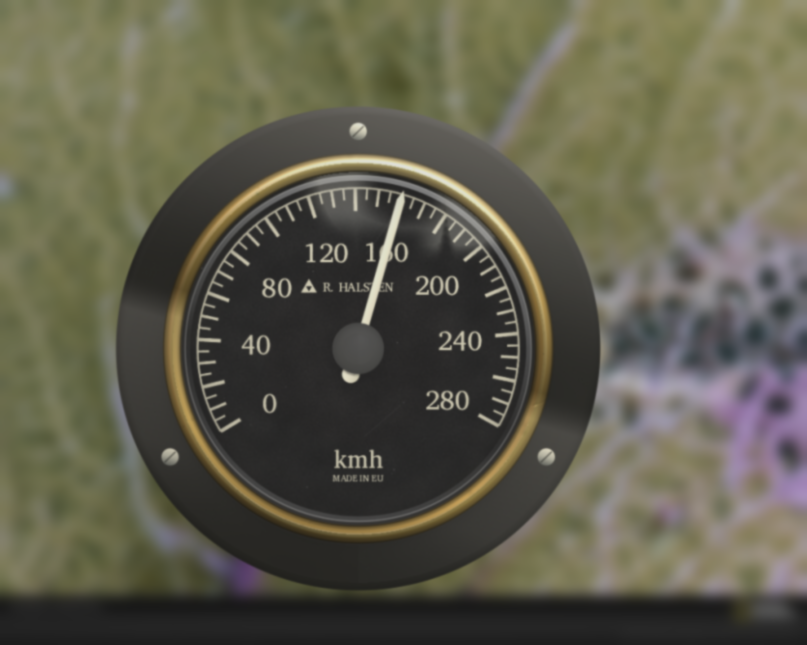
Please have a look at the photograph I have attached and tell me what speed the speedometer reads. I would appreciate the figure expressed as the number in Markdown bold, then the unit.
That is **160** km/h
